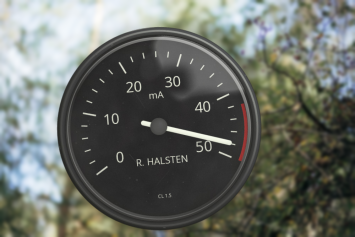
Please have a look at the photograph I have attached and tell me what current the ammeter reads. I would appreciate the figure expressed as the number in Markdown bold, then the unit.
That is **48** mA
